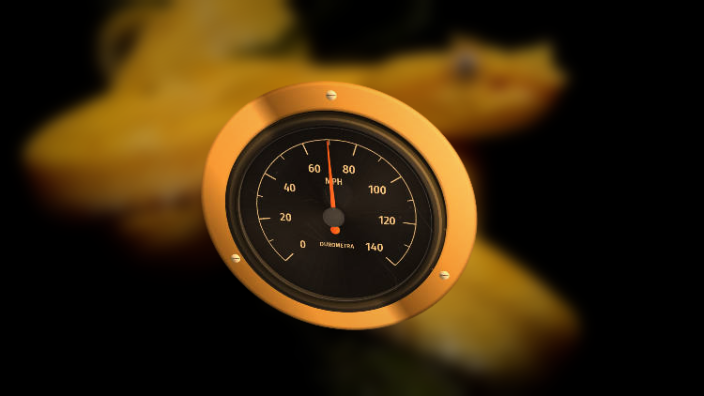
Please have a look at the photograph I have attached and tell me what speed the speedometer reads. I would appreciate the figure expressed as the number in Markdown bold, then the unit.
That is **70** mph
